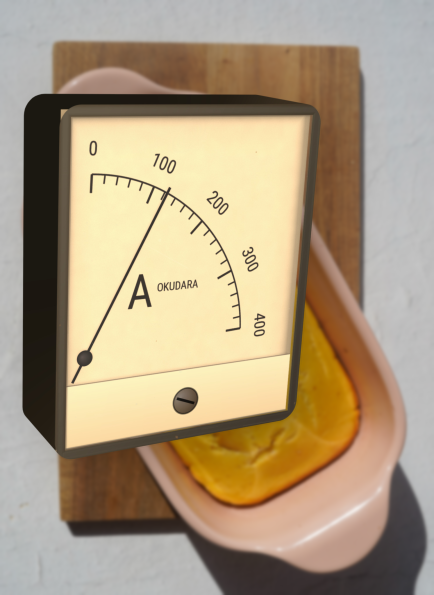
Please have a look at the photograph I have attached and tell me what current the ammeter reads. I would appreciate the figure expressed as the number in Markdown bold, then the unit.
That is **120** A
